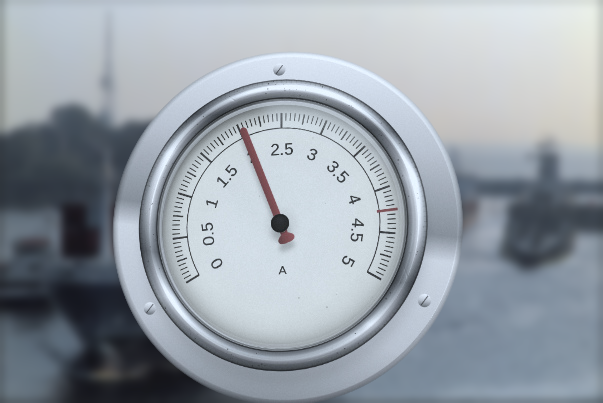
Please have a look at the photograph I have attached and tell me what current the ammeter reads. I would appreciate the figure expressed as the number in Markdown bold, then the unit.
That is **2.05** A
